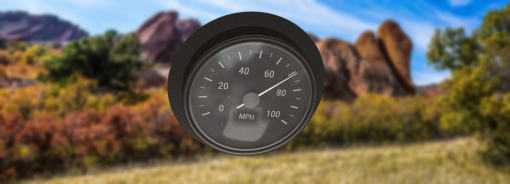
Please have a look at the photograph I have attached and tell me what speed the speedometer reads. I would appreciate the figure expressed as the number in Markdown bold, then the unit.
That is **70** mph
